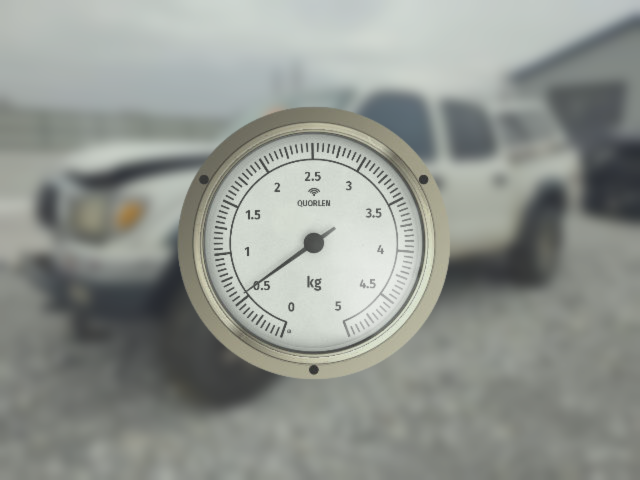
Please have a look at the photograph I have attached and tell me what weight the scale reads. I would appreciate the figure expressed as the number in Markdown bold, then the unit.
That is **0.55** kg
